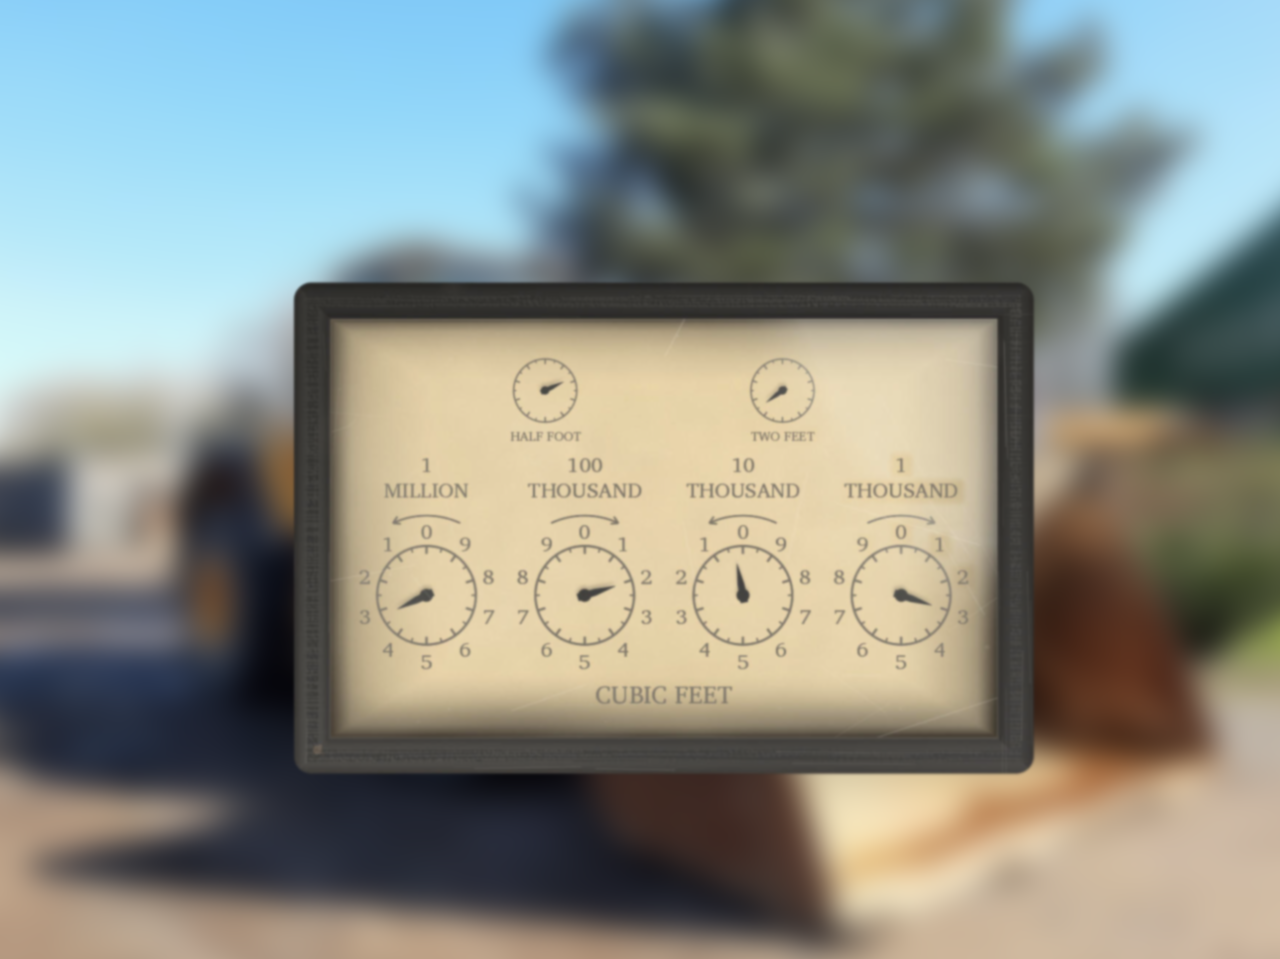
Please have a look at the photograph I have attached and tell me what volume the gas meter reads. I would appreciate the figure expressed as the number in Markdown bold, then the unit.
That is **320300** ft³
